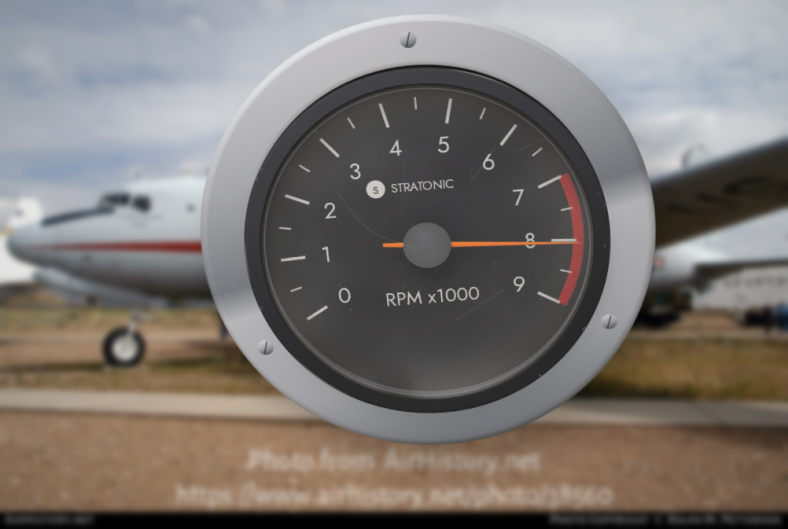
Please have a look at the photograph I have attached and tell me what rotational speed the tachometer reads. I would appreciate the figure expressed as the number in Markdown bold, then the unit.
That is **8000** rpm
